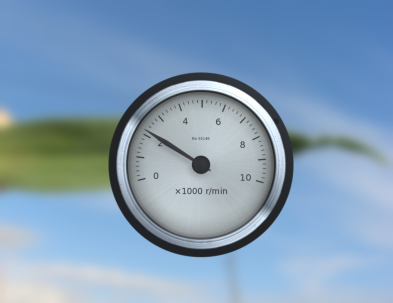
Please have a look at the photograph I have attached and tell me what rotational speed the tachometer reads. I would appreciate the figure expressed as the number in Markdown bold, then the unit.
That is **2200** rpm
